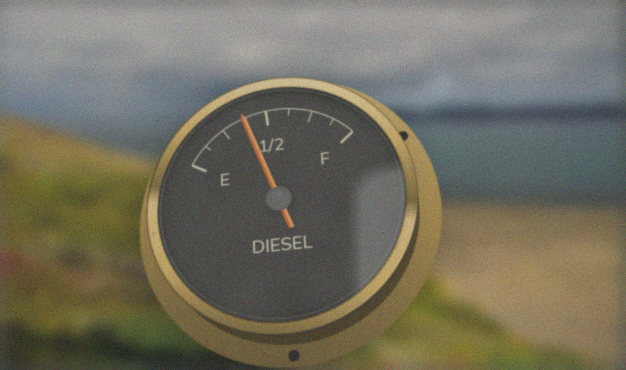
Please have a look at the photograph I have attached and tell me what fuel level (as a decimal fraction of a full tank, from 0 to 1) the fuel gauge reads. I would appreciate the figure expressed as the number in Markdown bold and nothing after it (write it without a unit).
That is **0.375**
